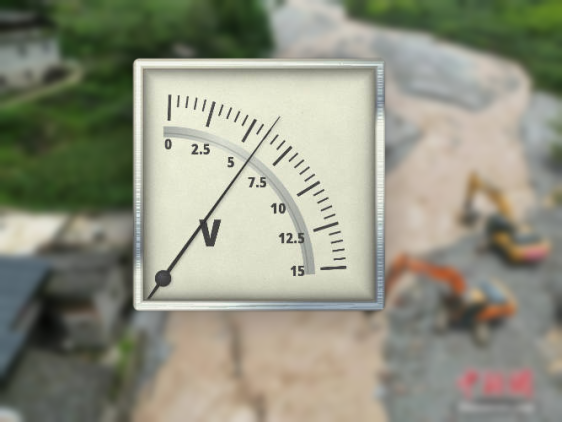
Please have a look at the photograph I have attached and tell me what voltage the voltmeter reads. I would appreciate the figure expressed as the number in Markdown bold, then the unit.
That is **6** V
